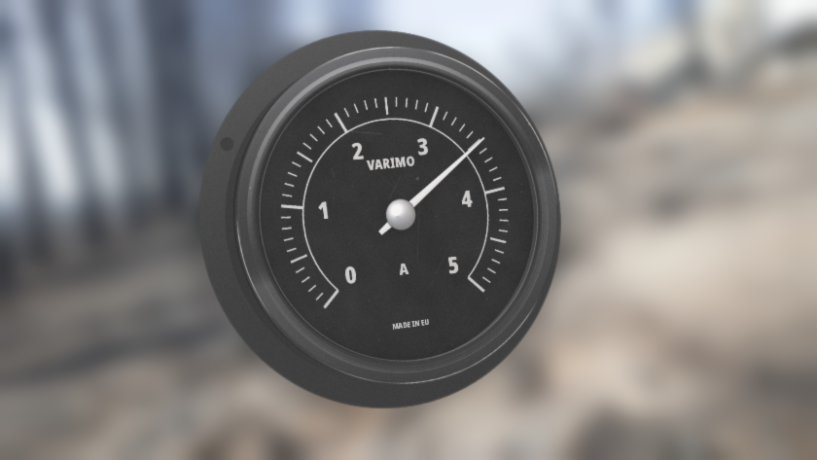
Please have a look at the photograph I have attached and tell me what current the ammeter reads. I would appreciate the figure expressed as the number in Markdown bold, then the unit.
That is **3.5** A
